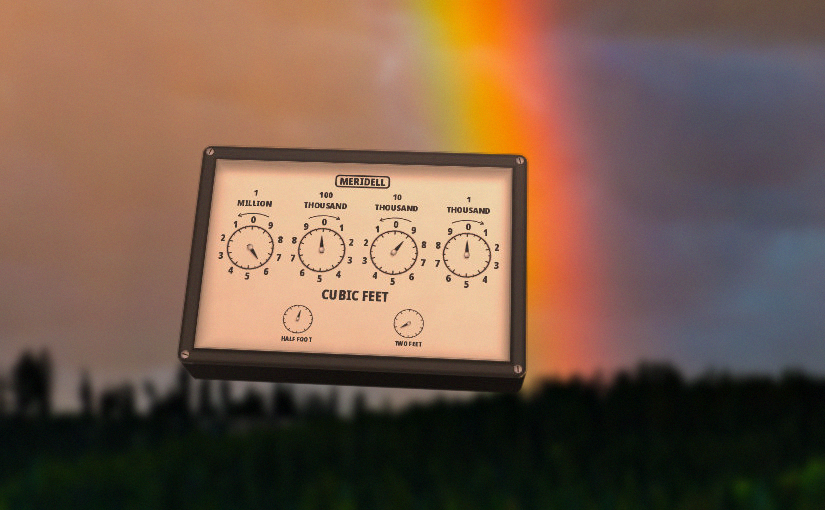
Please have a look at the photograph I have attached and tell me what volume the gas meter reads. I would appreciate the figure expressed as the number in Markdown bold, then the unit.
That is **599000** ft³
